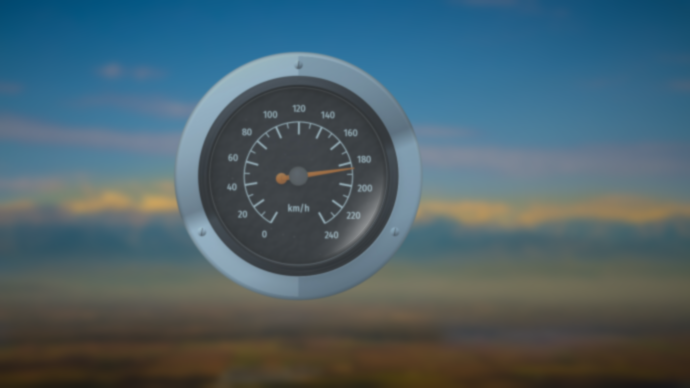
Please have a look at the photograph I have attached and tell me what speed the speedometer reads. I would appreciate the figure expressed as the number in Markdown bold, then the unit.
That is **185** km/h
